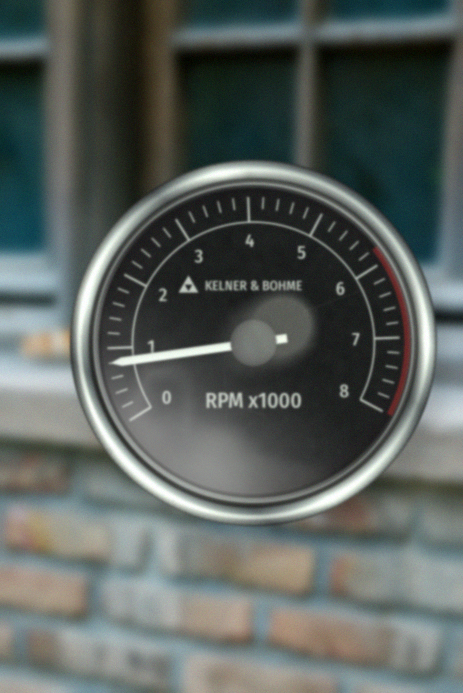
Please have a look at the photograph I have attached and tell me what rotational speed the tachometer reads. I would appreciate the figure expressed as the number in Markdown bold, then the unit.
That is **800** rpm
